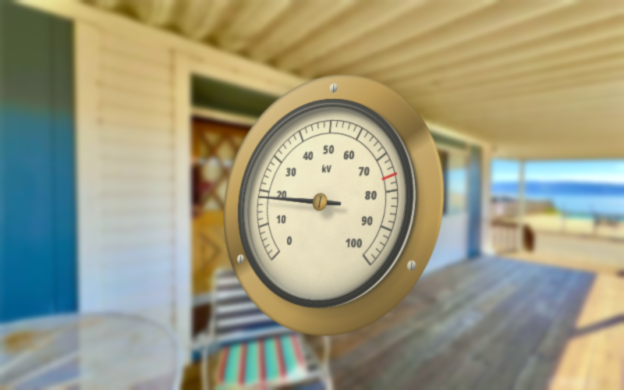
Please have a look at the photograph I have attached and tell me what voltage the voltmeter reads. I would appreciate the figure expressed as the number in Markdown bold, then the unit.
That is **18** kV
